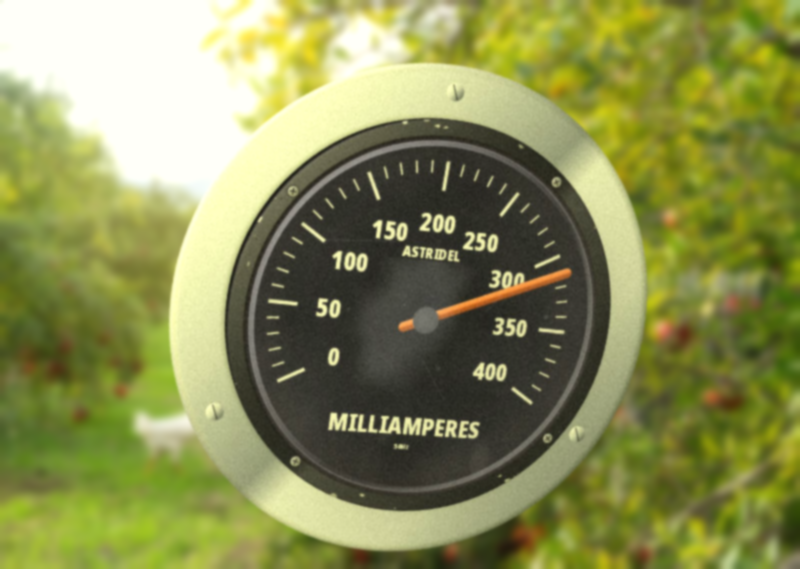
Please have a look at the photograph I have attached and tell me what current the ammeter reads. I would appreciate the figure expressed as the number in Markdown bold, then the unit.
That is **310** mA
